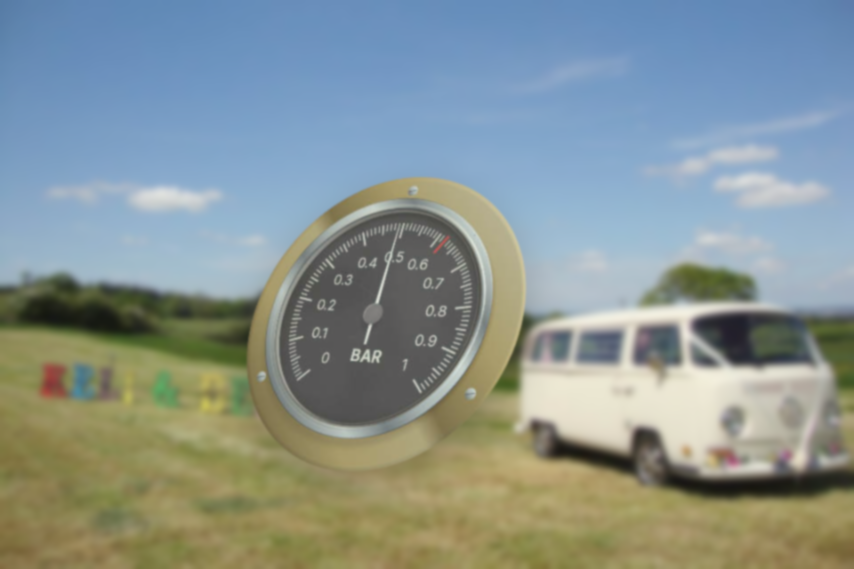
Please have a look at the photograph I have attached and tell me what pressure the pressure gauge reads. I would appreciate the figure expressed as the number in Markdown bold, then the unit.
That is **0.5** bar
